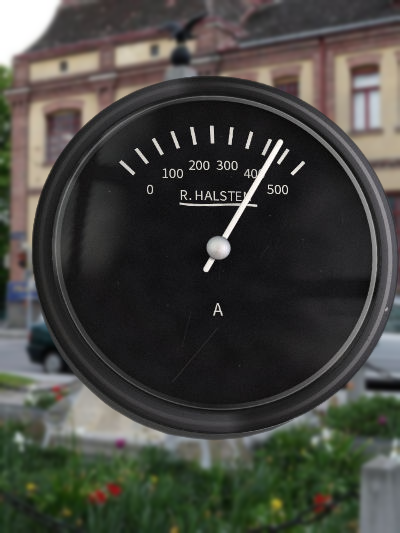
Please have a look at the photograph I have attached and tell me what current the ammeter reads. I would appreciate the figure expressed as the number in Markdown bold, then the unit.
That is **425** A
